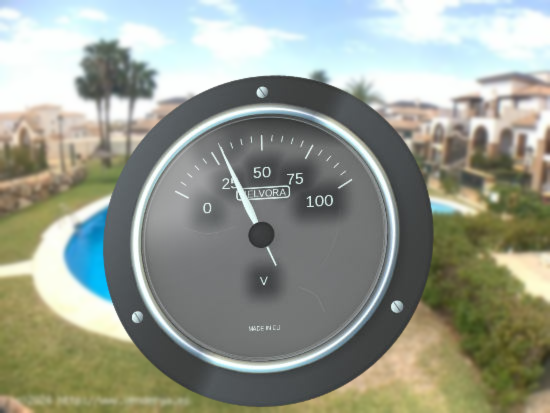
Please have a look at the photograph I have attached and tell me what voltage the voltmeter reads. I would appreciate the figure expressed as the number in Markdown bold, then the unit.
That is **30** V
